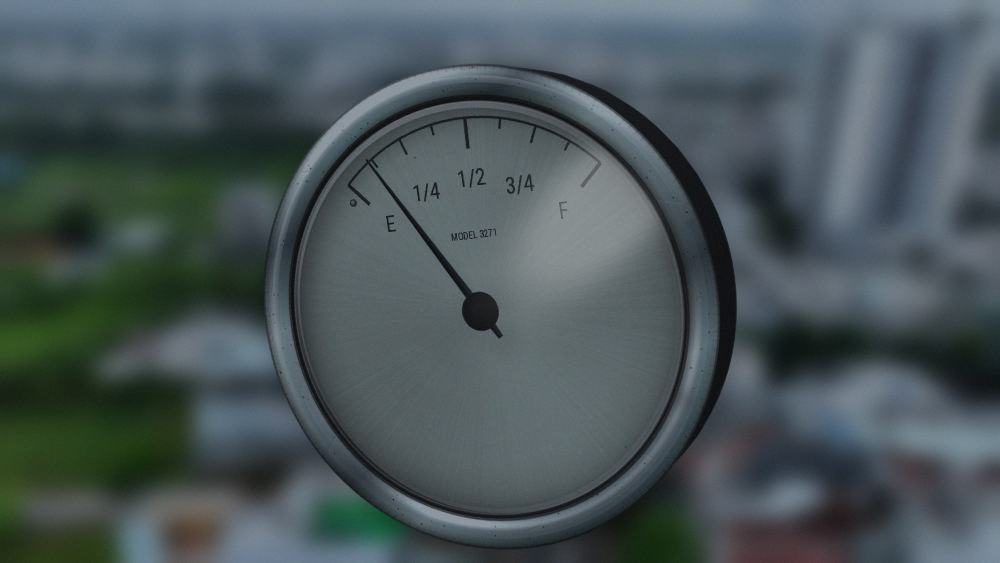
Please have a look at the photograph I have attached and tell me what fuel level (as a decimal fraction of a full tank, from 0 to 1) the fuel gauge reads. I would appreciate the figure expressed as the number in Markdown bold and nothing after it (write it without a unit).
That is **0.125**
